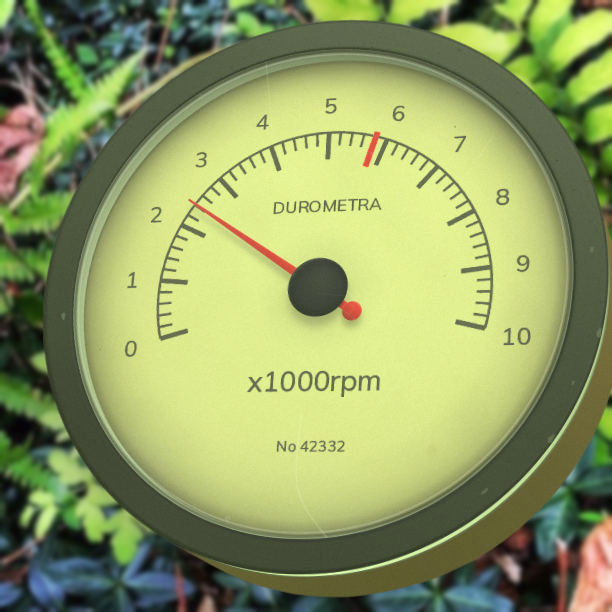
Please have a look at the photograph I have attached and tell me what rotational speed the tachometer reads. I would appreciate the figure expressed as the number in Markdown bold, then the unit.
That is **2400** rpm
